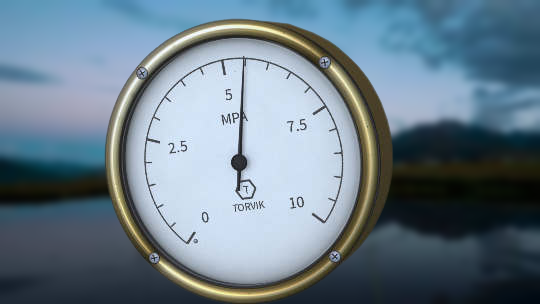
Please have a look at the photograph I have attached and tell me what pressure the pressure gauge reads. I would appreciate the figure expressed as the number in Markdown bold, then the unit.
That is **5.5** MPa
